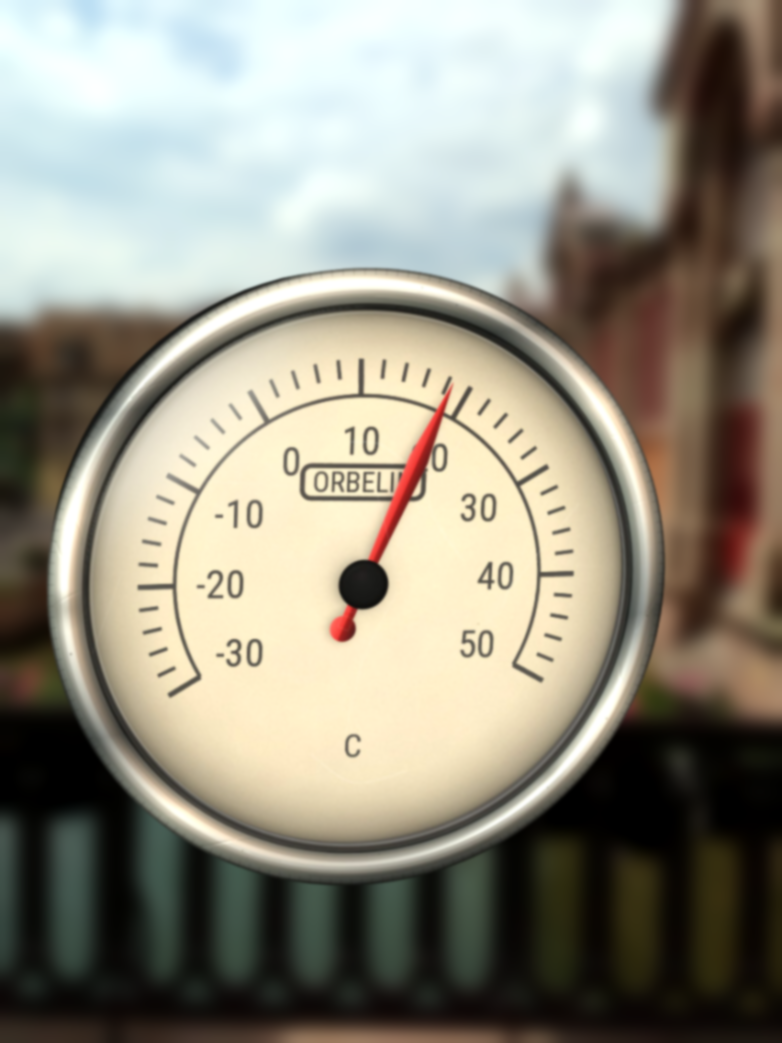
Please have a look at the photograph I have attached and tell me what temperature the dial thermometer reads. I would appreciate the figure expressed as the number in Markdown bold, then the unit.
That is **18** °C
